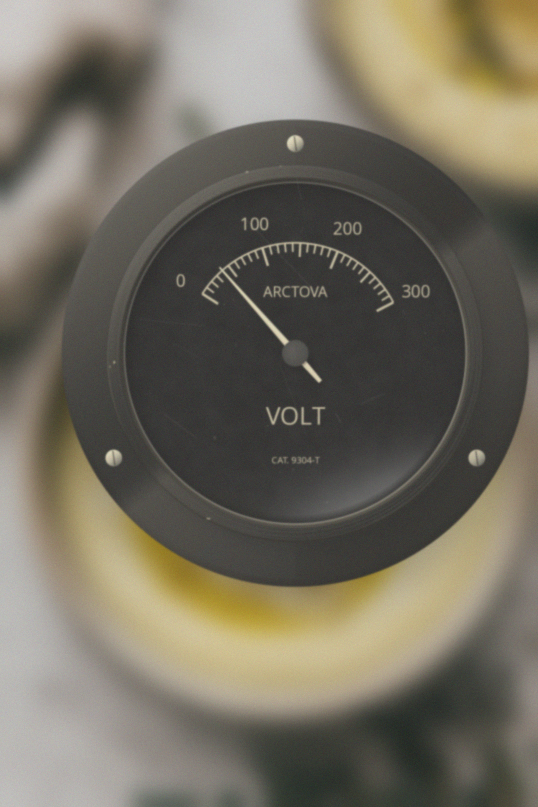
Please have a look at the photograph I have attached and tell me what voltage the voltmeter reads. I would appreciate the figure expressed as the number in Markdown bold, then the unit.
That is **40** V
